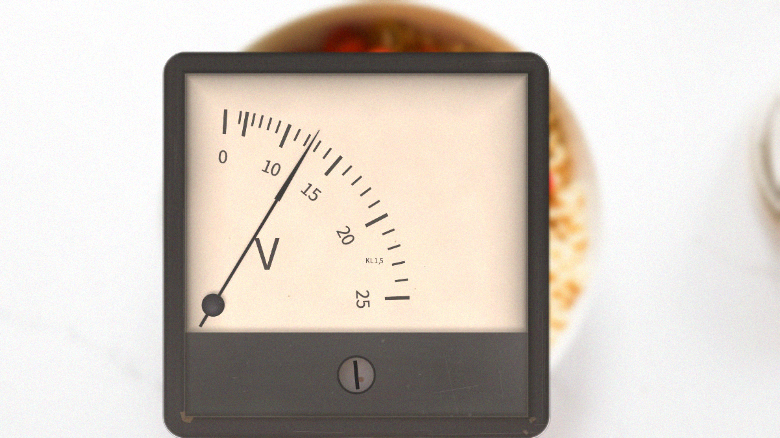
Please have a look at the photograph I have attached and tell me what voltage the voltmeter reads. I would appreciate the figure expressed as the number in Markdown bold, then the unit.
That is **12.5** V
